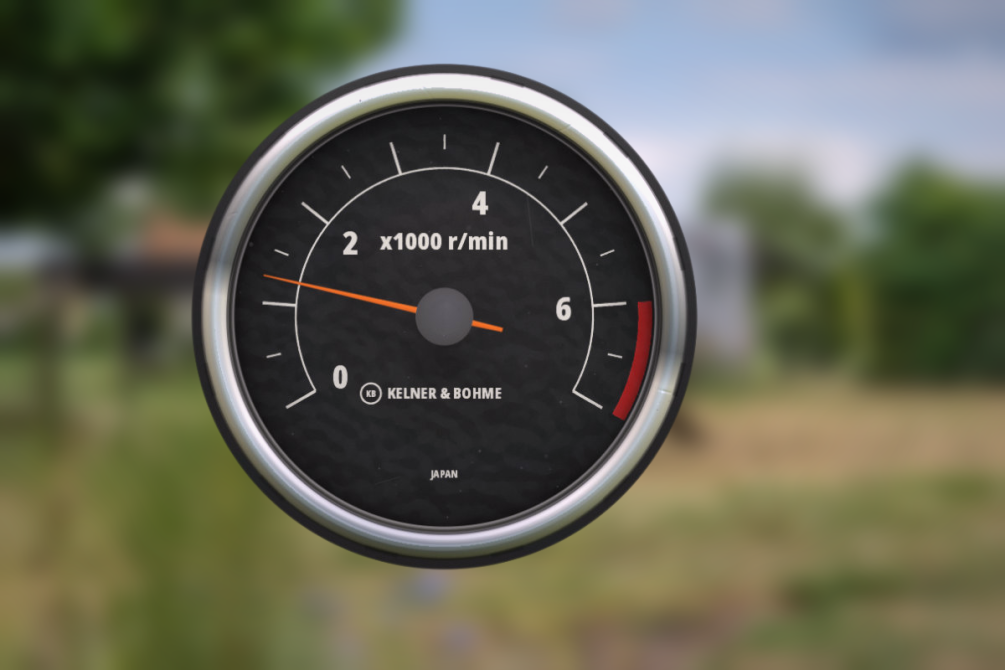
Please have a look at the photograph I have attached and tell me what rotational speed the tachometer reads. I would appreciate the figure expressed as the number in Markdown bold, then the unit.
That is **1250** rpm
